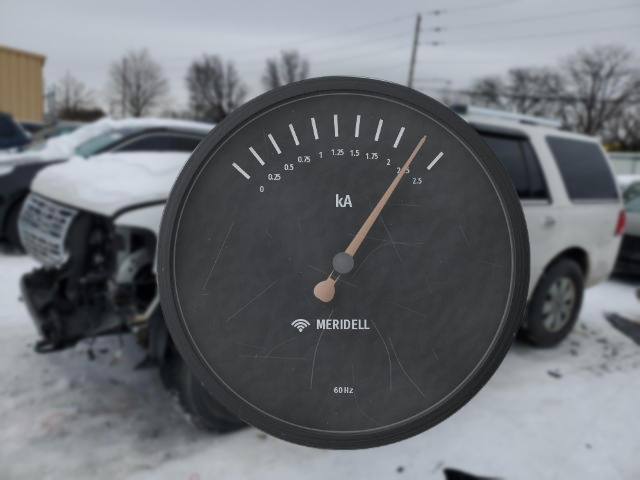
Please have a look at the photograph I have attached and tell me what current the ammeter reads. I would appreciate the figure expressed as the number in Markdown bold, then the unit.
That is **2.25** kA
